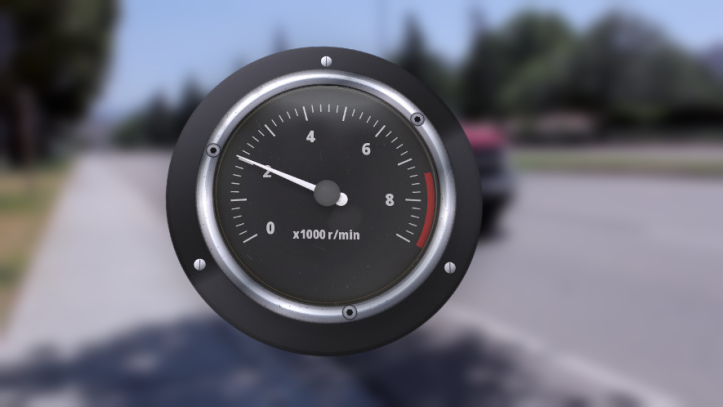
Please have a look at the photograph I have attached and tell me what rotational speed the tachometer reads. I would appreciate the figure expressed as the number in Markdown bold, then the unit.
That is **2000** rpm
